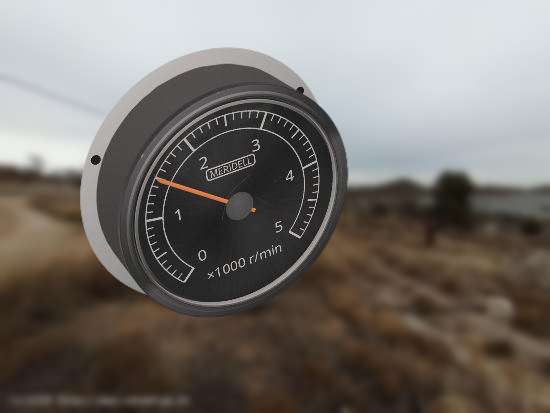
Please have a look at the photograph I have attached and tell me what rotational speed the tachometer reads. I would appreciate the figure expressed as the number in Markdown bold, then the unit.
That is **1500** rpm
